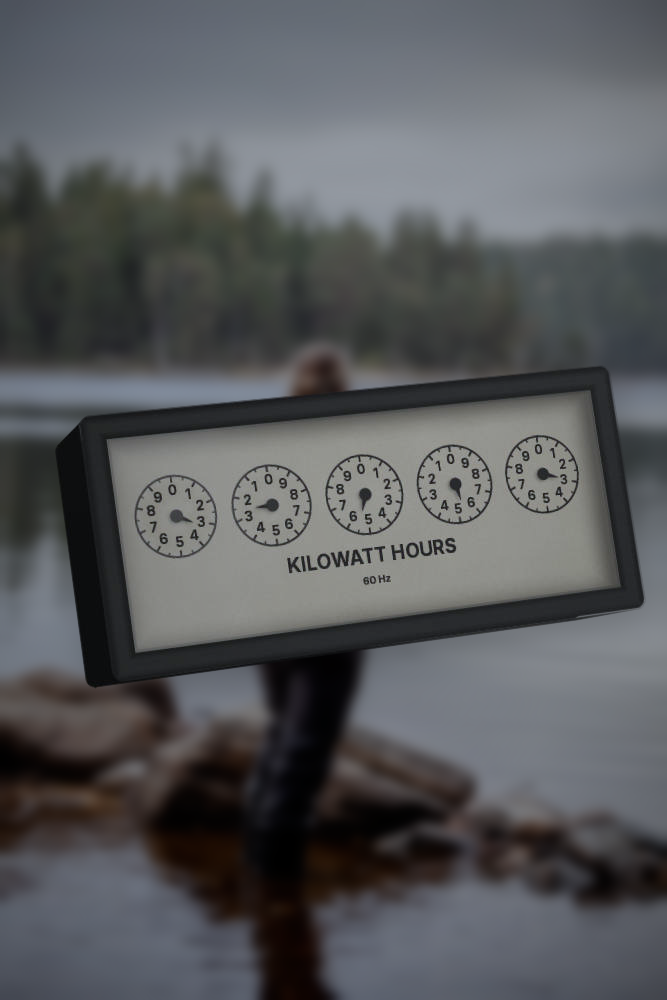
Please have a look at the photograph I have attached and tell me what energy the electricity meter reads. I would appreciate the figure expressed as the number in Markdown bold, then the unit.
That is **32553** kWh
